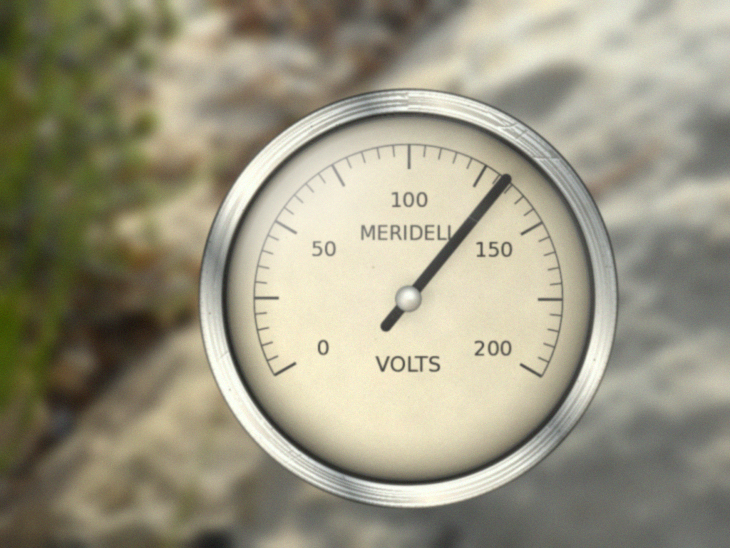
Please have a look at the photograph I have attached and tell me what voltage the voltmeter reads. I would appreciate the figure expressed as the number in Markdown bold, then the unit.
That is **132.5** V
